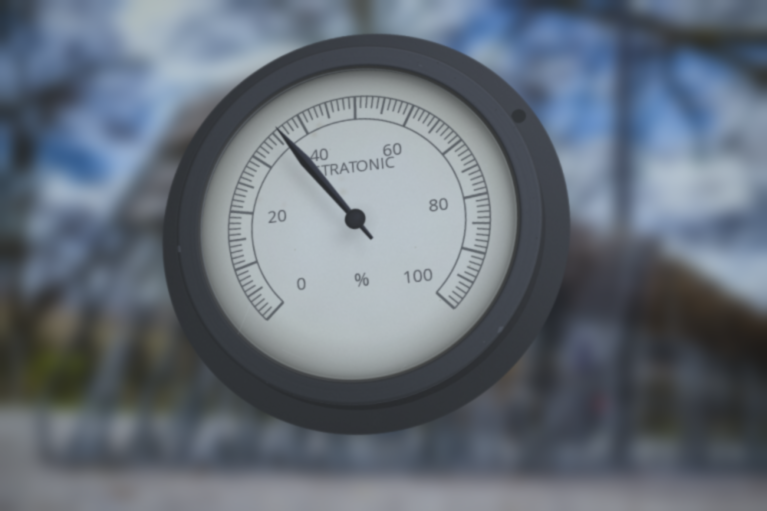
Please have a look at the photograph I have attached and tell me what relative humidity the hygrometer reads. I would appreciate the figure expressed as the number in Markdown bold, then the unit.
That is **36** %
